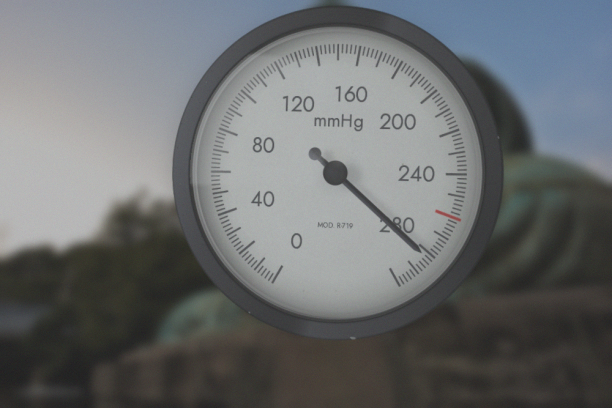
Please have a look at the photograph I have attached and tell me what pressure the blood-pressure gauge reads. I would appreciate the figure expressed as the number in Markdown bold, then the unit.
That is **282** mmHg
